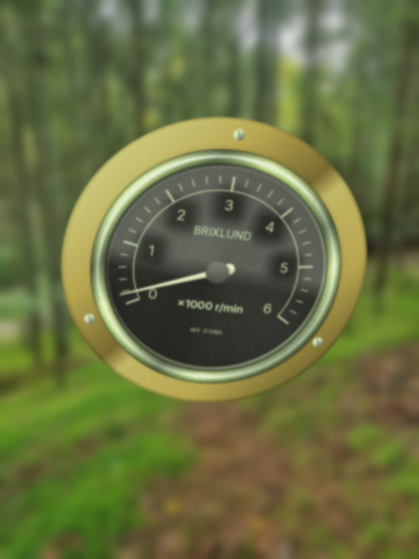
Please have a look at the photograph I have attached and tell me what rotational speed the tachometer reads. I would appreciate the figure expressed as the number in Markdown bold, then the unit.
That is **200** rpm
